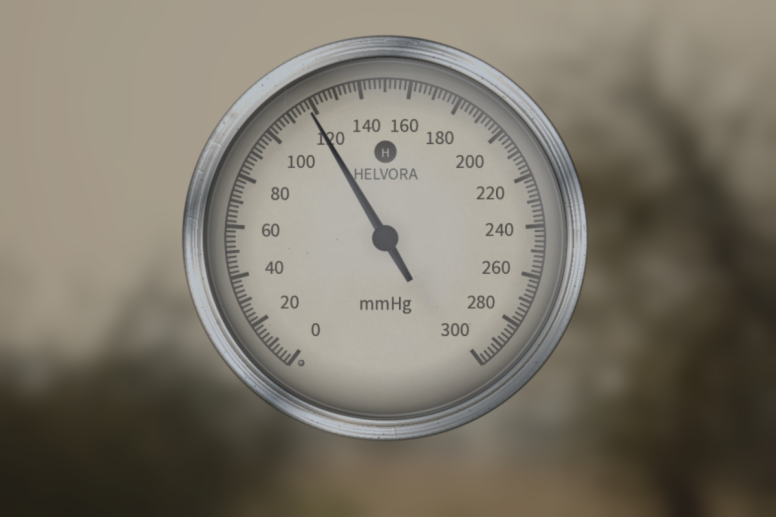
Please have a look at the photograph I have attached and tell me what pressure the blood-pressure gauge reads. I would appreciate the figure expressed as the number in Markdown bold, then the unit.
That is **118** mmHg
